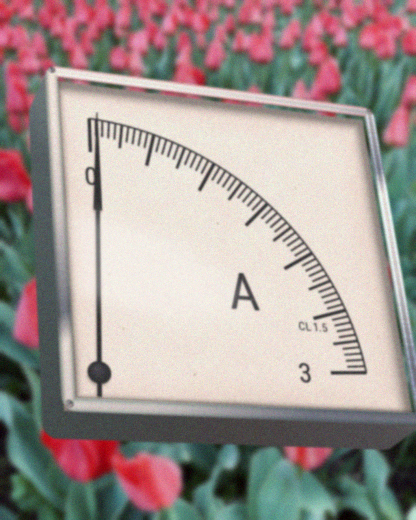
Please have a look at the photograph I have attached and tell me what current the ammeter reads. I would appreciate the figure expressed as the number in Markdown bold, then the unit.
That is **0.05** A
